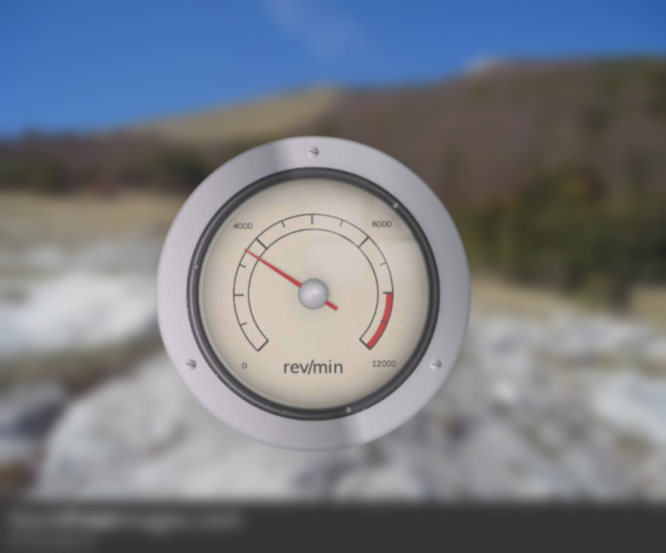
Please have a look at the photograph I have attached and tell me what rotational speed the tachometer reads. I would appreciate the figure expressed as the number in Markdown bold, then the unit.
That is **3500** rpm
